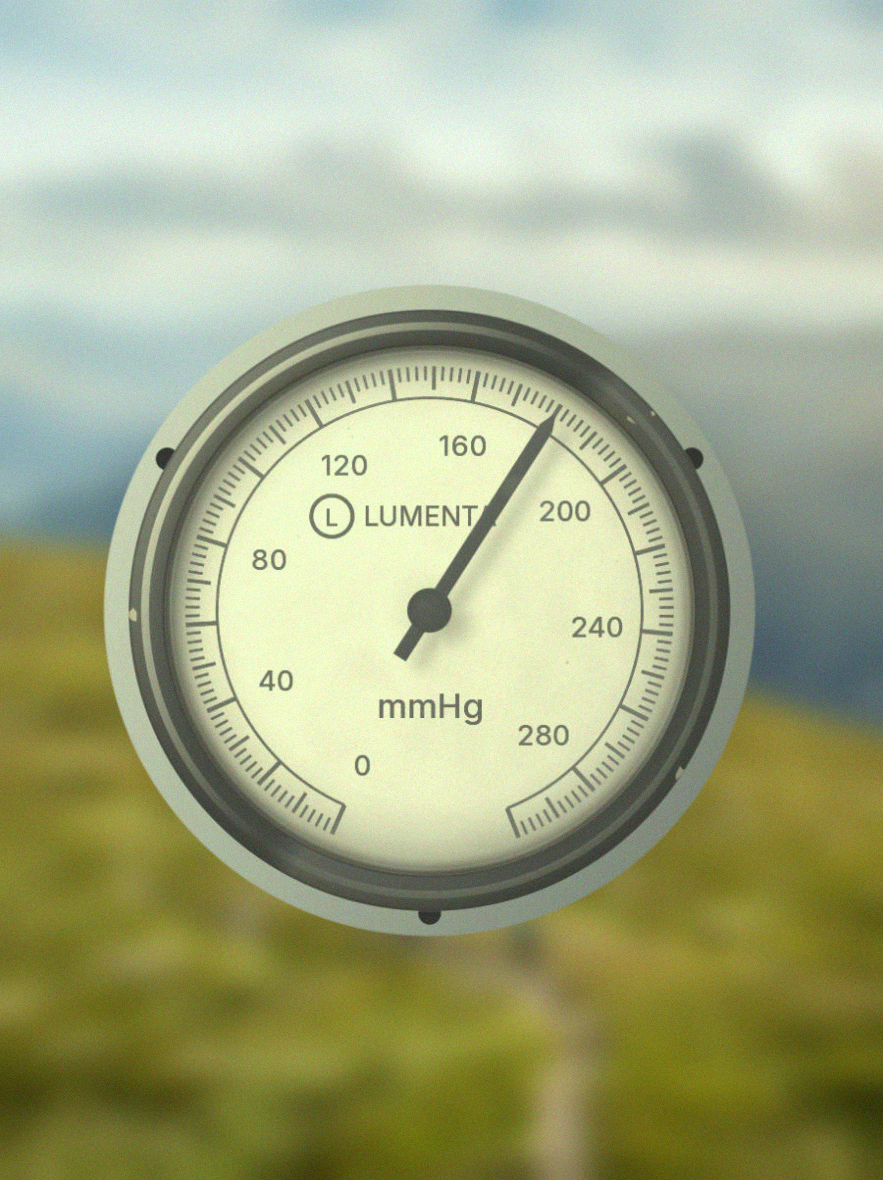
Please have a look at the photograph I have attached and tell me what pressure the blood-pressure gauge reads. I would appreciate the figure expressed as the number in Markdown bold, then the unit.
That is **180** mmHg
